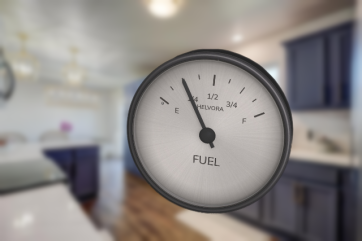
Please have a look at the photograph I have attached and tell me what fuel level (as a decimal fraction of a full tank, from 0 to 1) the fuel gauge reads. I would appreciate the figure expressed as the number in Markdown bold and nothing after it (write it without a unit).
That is **0.25**
